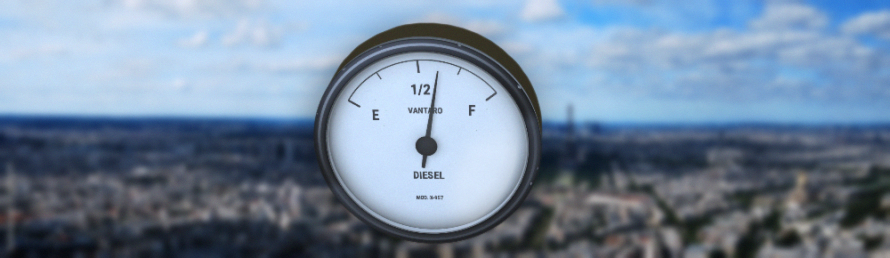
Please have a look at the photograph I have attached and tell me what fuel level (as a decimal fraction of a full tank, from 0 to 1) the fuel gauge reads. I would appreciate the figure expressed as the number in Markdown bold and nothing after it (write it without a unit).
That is **0.625**
